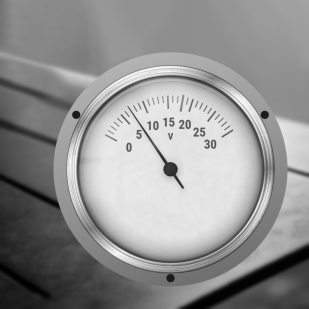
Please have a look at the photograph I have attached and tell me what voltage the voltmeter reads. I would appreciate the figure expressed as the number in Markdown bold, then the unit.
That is **7** V
